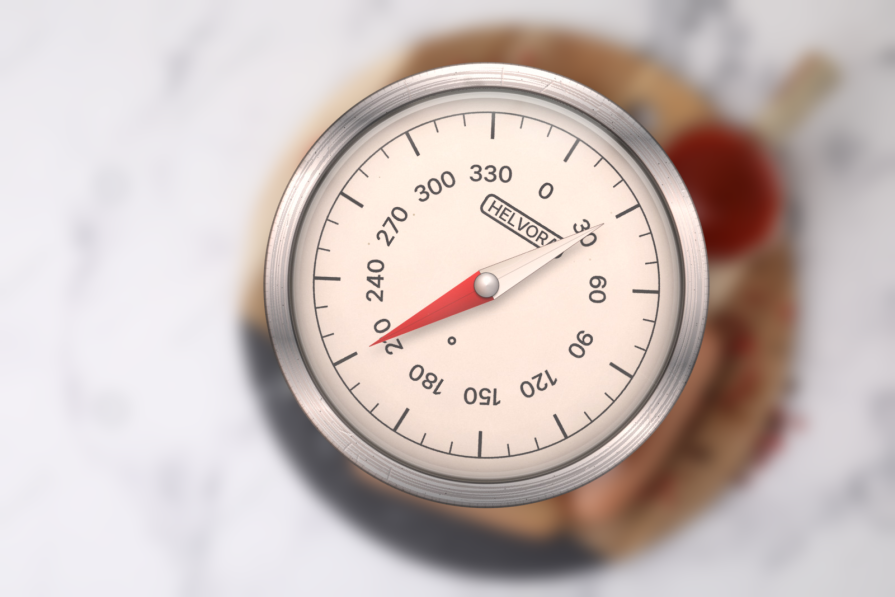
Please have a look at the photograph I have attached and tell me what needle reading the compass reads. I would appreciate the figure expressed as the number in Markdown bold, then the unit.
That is **210** °
